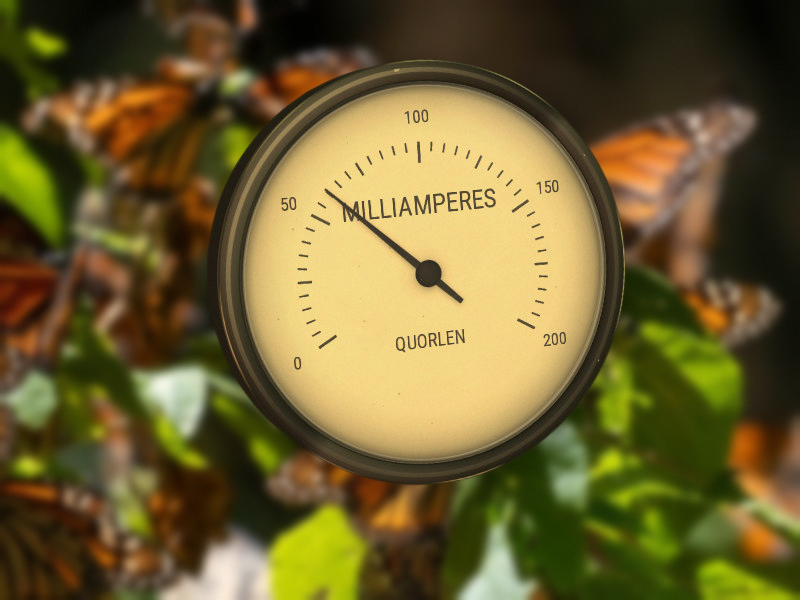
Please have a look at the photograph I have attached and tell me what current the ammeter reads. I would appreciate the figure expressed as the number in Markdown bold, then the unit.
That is **60** mA
